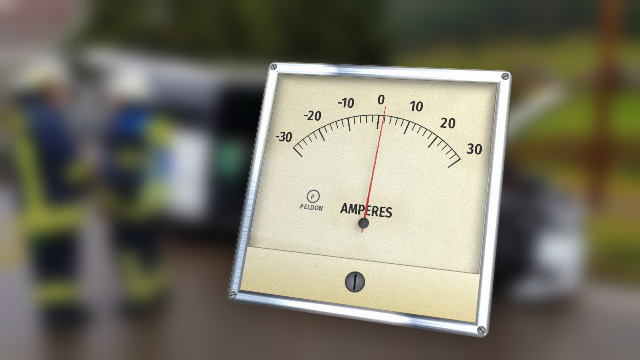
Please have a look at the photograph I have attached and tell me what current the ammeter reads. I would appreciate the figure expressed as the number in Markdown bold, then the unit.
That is **2** A
